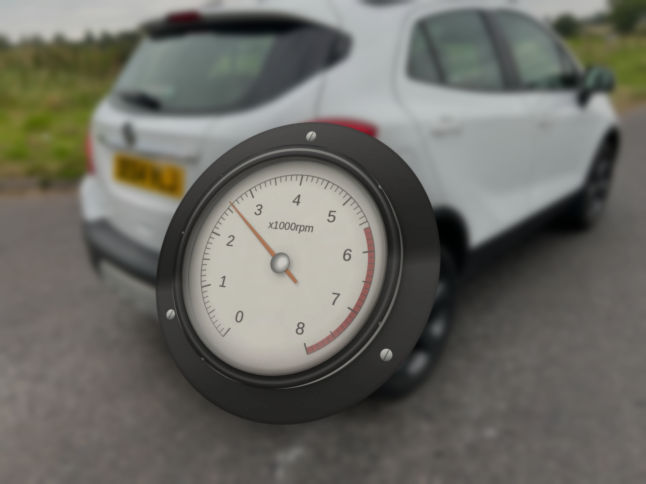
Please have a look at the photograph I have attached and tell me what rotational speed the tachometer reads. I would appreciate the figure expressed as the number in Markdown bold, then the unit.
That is **2600** rpm
